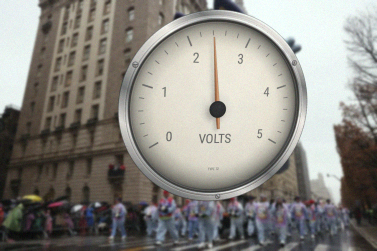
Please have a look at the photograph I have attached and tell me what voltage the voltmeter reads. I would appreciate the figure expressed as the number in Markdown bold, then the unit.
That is **2.4** V
